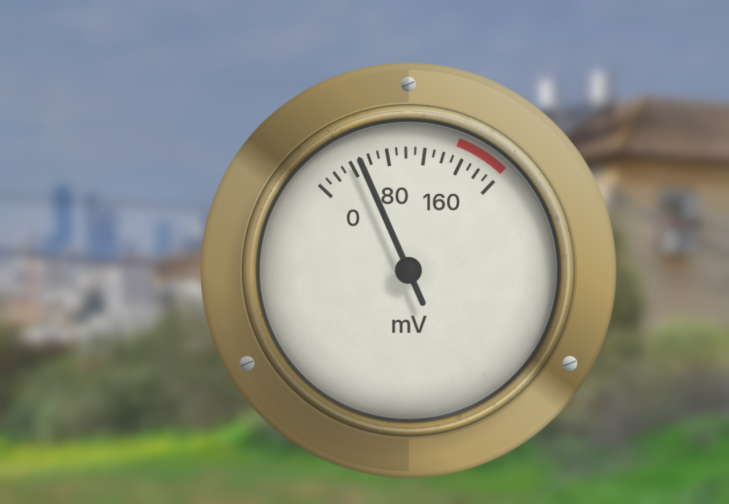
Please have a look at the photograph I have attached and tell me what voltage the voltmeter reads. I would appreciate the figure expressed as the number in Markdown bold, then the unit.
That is **50** mV
